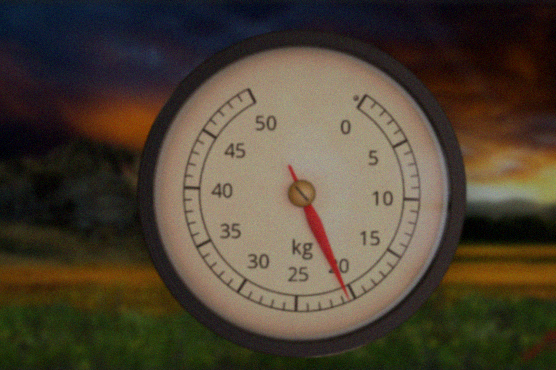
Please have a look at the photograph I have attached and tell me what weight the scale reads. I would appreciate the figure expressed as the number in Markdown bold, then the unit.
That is **20.5** kg
